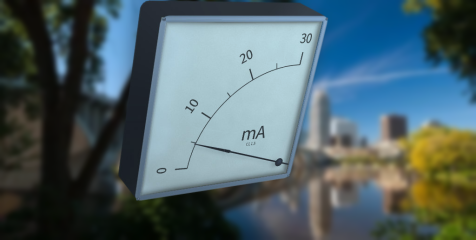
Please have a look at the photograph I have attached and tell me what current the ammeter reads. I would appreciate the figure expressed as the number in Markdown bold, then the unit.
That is **5** mA
